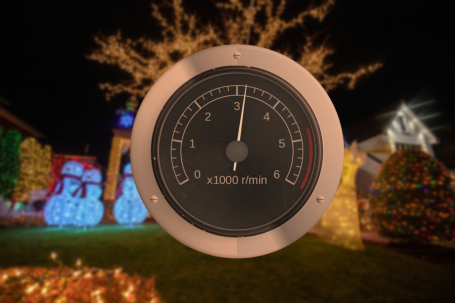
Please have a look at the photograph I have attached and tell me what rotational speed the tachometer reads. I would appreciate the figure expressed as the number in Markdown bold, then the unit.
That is **3200** rpm
